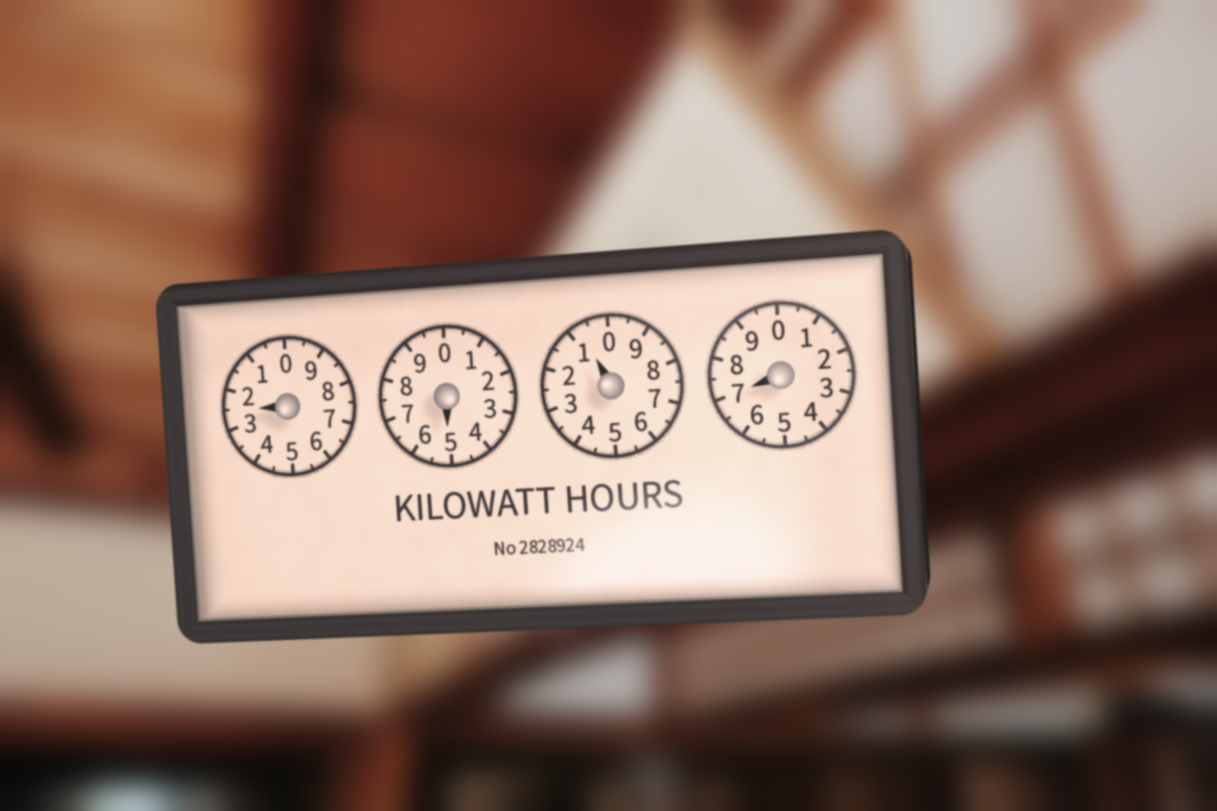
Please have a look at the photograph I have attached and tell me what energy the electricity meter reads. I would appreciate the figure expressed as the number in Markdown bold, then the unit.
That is **2507** kWh
